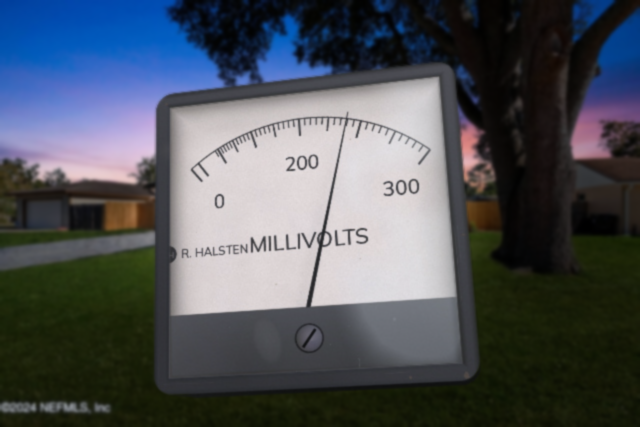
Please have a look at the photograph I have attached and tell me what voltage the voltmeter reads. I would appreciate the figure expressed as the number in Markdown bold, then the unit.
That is **240** mV
